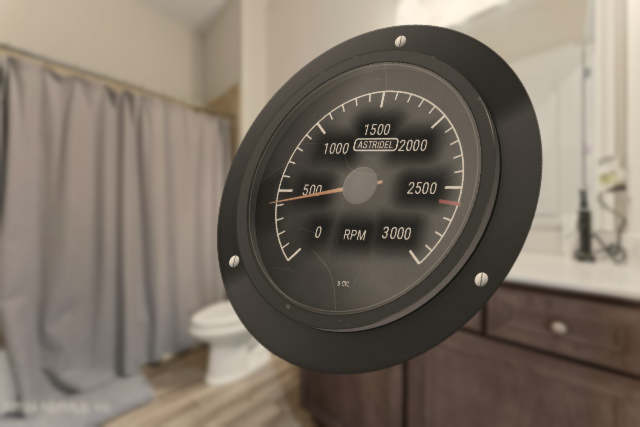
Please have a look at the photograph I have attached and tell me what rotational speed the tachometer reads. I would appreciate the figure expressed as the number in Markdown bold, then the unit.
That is **400** rpm
